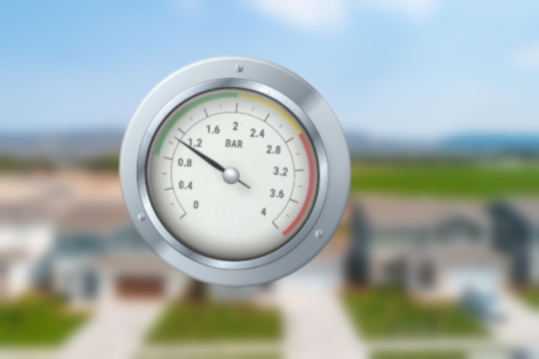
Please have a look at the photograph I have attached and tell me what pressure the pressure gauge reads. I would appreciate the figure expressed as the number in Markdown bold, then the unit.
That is **1.1** bar
